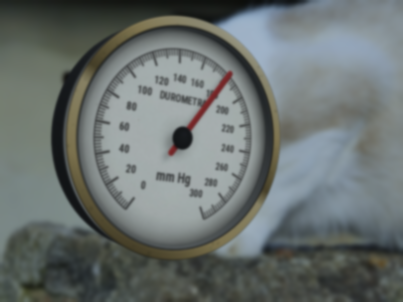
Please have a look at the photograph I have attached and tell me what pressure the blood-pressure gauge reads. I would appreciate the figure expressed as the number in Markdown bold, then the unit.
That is **180** mmHg
